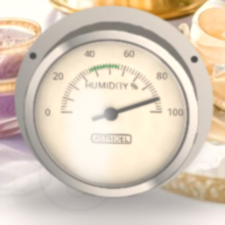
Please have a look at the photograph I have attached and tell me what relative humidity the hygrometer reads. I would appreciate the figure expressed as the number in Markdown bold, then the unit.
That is **90** %
